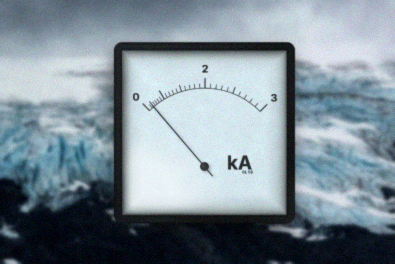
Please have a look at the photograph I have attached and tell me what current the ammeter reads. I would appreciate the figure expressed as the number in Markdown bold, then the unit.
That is **0.5** kA
